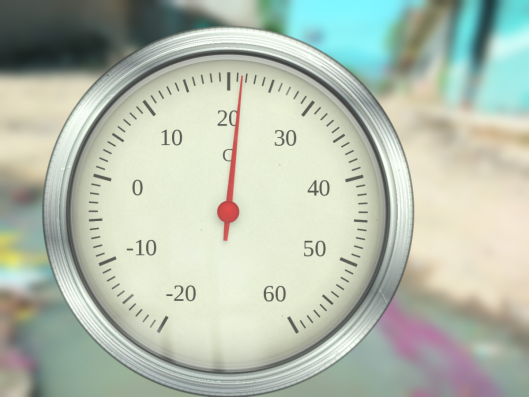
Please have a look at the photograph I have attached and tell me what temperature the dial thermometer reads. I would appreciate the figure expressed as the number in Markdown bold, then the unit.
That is **21.5** °C
